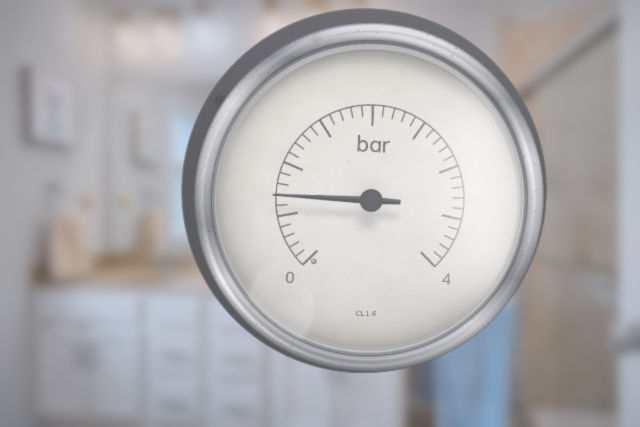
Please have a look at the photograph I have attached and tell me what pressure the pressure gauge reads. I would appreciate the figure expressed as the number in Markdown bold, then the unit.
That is **0.7** bar
